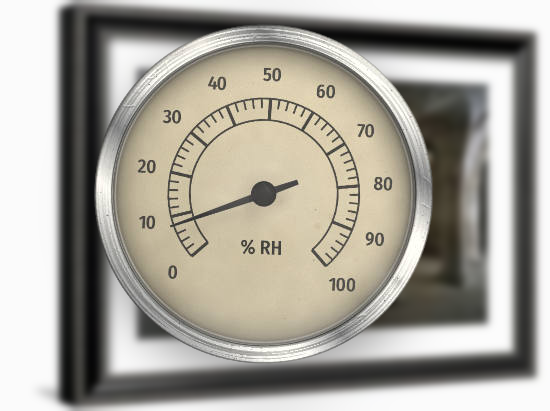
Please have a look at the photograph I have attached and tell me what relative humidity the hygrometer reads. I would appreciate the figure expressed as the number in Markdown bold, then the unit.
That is **8** %
